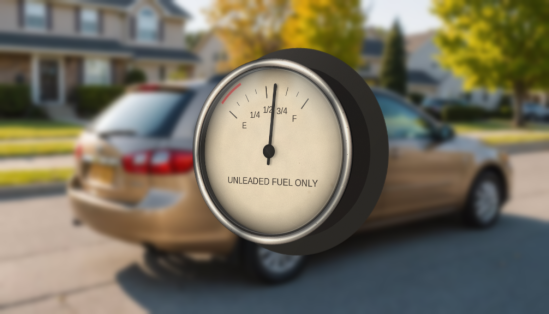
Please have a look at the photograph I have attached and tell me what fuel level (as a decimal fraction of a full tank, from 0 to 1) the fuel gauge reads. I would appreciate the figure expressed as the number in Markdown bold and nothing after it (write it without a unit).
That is **0.625**
